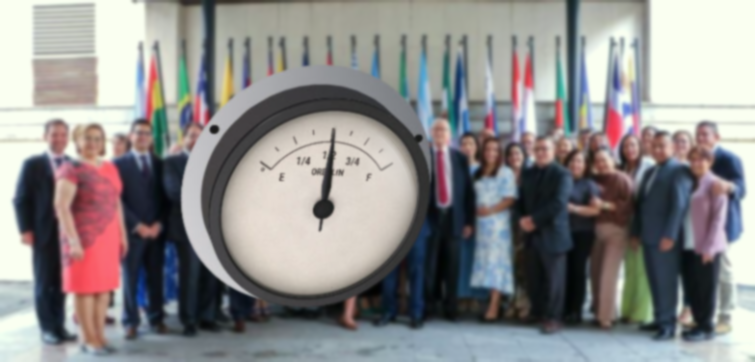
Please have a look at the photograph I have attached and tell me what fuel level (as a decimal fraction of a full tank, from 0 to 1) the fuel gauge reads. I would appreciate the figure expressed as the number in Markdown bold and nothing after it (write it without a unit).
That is **0.5**
